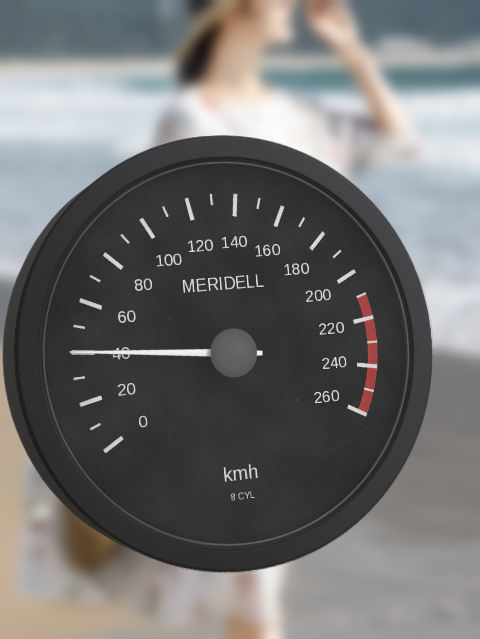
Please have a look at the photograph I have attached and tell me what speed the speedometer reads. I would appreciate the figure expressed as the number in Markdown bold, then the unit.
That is **40** km/h
